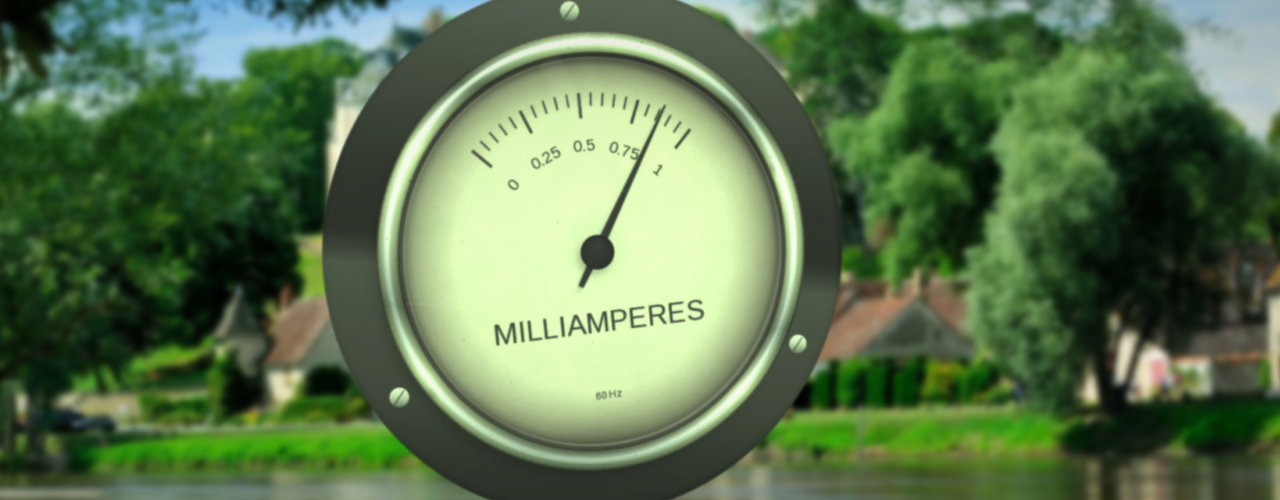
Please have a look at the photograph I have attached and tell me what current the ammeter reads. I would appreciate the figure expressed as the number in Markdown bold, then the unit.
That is **0.85** mA
